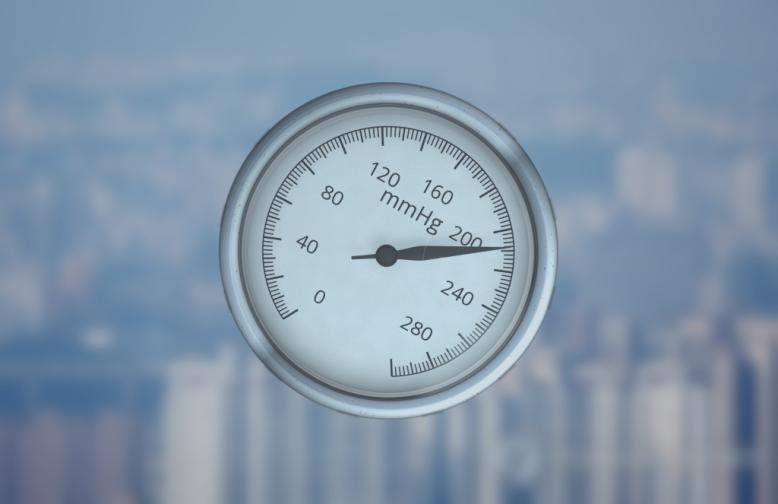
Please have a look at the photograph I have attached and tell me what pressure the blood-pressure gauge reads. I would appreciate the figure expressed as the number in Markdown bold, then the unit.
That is **208** mmHg
